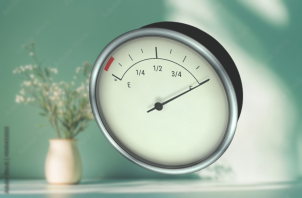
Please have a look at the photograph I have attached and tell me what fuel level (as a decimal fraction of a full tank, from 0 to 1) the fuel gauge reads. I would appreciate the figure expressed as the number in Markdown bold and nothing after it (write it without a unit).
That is **1**
